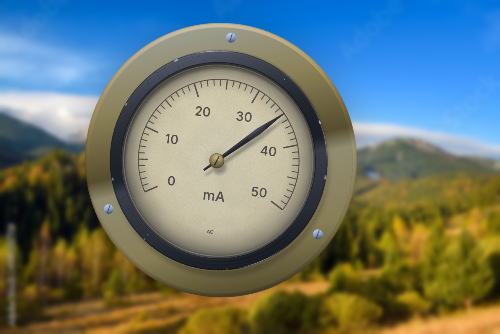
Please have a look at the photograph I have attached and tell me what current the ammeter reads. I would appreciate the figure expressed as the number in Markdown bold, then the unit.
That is **35** mA
